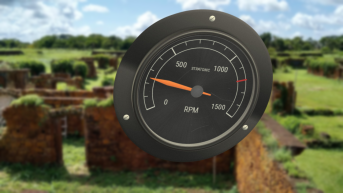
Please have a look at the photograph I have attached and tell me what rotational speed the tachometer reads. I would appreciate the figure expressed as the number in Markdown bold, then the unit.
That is **250** rpm
